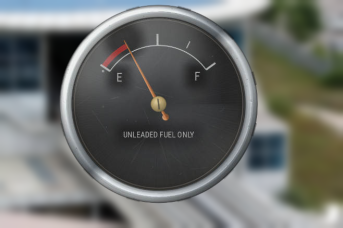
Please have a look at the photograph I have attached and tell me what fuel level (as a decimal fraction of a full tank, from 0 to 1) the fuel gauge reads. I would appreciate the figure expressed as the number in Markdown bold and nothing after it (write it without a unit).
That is **0.25**
